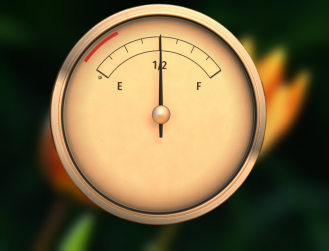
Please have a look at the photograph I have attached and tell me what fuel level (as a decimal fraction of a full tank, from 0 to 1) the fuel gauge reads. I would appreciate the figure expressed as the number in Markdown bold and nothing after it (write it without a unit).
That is **0.5**
